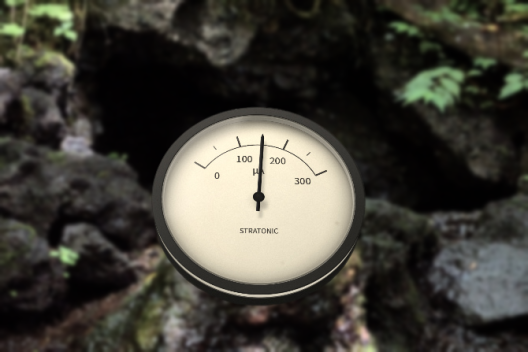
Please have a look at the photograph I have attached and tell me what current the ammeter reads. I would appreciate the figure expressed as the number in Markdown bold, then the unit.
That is **150** µA
